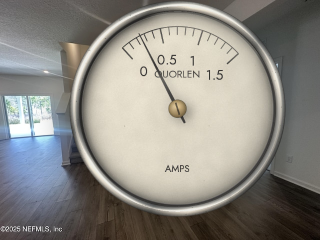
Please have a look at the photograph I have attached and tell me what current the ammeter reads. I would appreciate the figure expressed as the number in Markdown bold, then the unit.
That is **0.25** A
